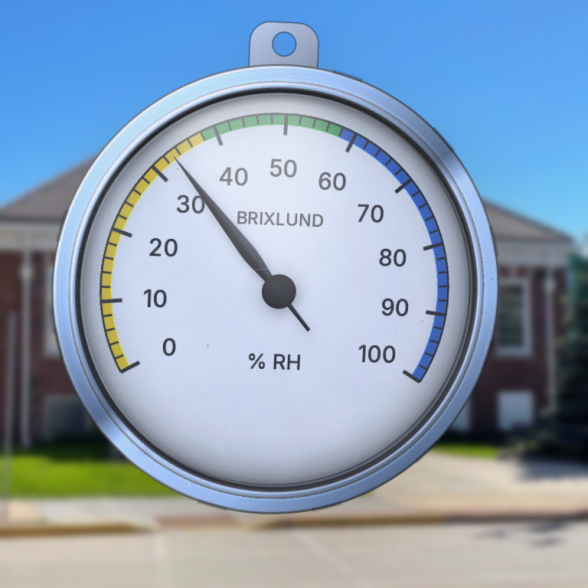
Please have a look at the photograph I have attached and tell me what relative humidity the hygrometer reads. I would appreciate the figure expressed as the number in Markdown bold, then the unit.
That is **33** %
